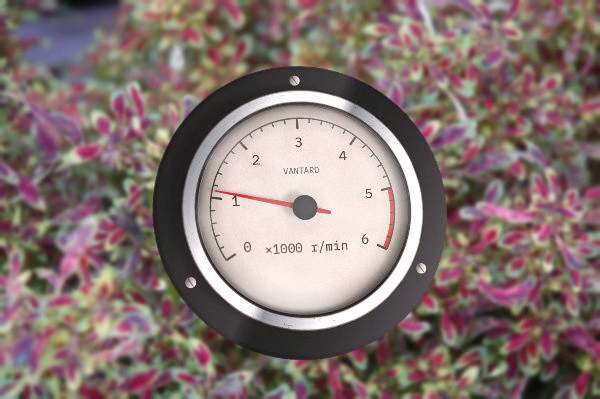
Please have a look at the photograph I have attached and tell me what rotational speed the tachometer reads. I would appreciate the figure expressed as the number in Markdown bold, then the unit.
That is **1100** rpm
